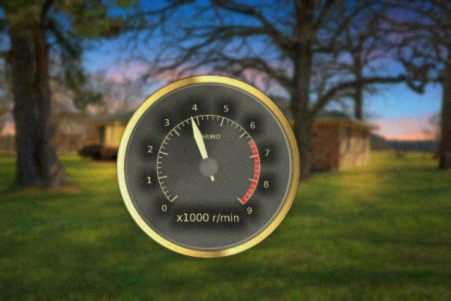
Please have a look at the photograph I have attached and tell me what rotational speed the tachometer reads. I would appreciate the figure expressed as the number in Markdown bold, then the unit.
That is **3800** rpm
